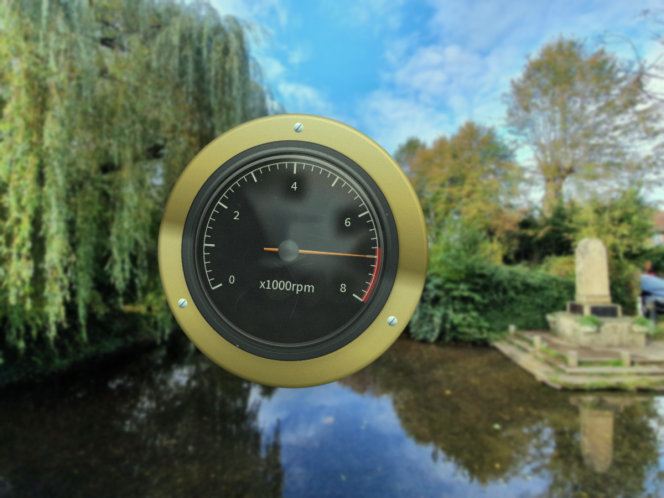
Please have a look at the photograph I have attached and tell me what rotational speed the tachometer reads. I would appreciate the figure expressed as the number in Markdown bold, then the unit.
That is **7000** rpm
